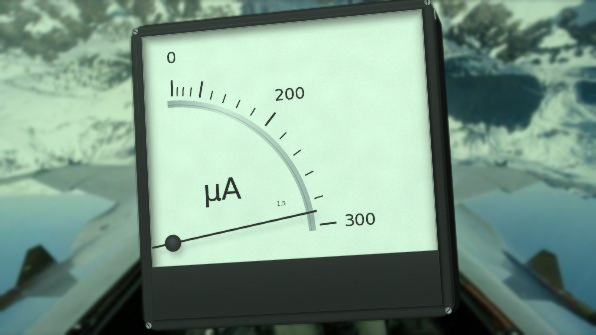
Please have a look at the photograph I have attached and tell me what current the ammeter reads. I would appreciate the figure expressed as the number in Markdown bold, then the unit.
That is **290** µA
